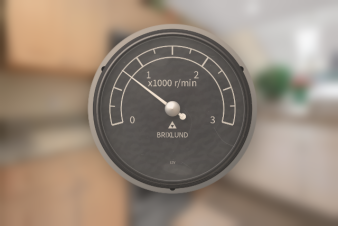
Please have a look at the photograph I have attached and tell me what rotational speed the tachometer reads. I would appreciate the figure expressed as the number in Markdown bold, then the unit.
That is **750** rpm
